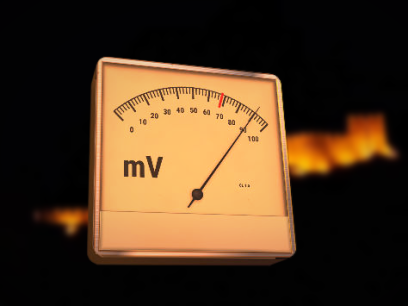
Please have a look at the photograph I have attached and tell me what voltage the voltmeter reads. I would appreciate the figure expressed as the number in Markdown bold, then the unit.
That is **90** mV
